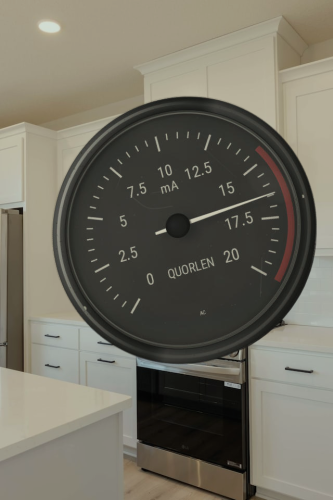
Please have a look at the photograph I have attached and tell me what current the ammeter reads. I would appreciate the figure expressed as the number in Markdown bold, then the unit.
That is **16.5** mA
